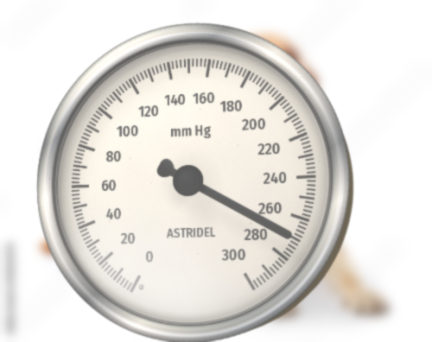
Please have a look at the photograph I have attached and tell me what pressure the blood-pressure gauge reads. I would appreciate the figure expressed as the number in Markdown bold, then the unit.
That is **270** mmHg
